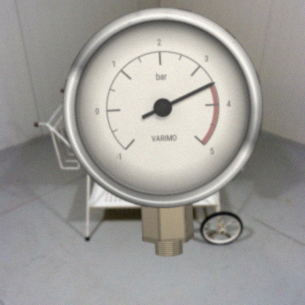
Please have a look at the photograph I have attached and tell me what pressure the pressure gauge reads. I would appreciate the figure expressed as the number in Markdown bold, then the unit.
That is **3.5** bar
